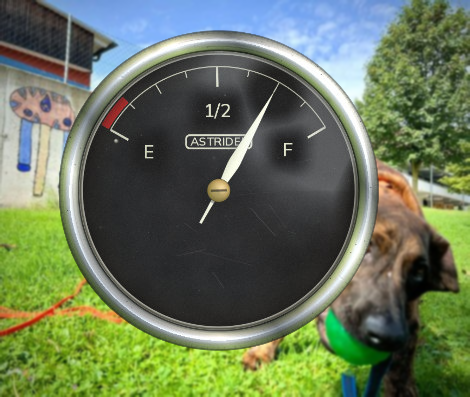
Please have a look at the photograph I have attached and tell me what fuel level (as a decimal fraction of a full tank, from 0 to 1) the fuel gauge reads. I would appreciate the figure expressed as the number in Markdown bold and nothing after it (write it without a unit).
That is **0.75**
